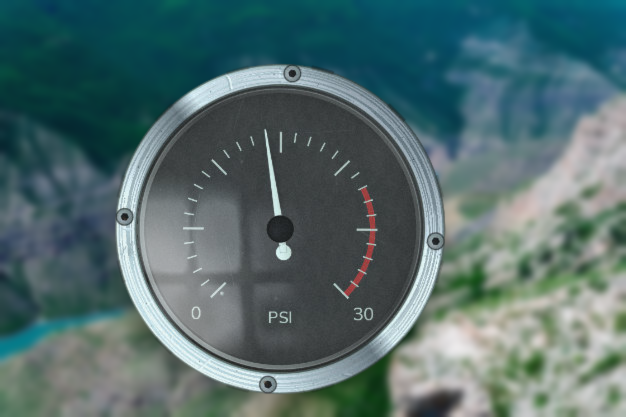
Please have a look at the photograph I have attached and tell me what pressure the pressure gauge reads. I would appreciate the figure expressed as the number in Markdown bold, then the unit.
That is **14** psi
